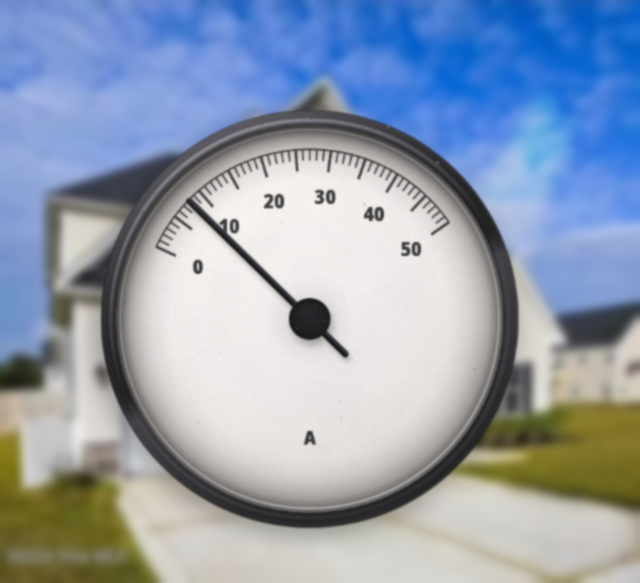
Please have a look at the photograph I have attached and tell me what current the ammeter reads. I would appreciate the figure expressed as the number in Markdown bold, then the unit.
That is **8** A
